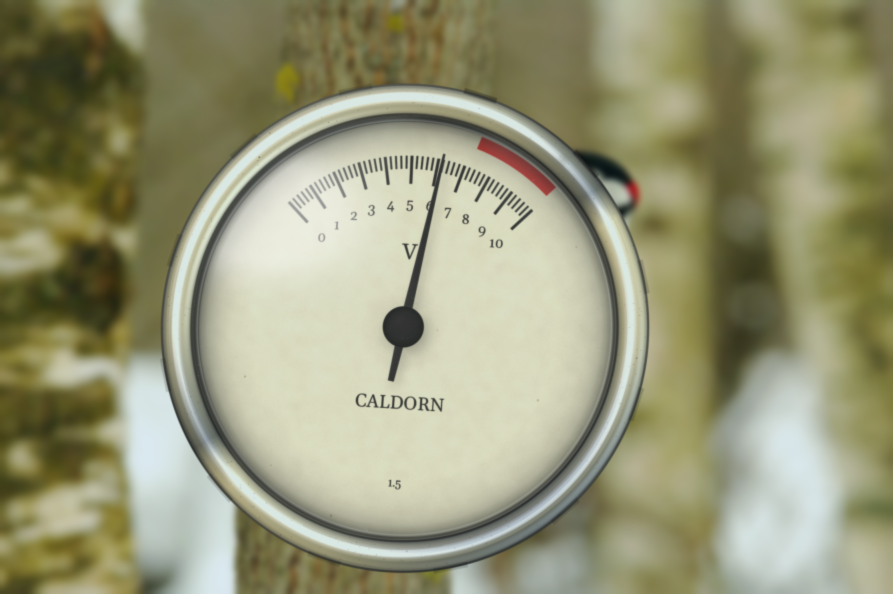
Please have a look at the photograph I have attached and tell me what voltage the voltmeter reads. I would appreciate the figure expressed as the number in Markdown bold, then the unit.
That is **6.2** V
